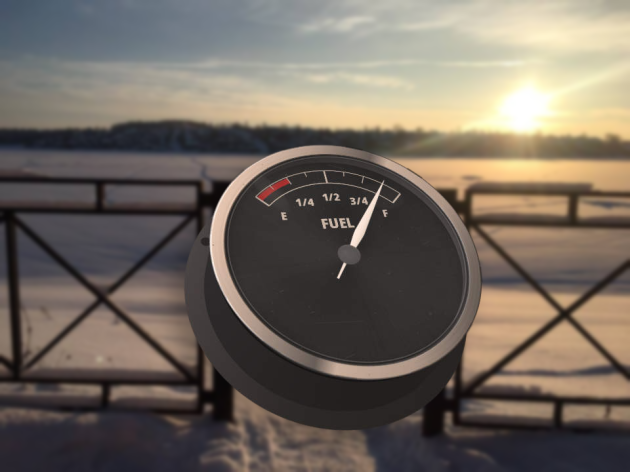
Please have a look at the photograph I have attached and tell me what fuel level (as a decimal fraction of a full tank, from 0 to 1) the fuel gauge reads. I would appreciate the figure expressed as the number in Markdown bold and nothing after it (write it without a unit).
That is **0.875**
